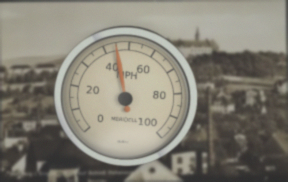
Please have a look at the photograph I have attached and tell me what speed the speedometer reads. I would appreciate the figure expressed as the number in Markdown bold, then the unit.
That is **45** mph
